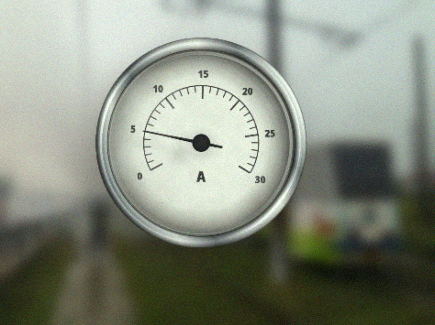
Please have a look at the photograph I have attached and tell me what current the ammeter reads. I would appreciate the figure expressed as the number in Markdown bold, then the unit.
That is **5** A
